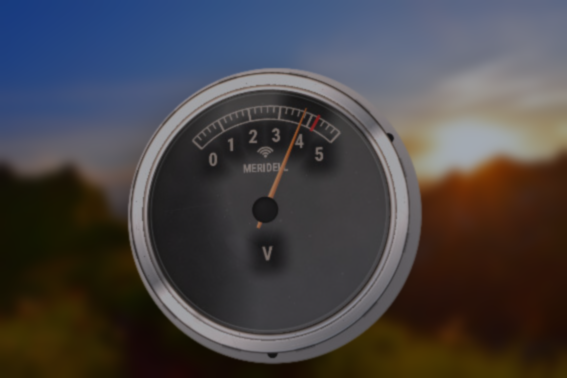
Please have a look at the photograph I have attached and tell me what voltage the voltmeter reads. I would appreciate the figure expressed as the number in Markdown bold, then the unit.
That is **3.8** V
